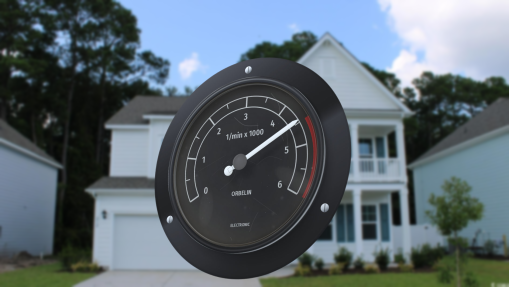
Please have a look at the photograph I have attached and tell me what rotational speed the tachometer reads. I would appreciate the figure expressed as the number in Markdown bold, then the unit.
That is **4500** rpm
